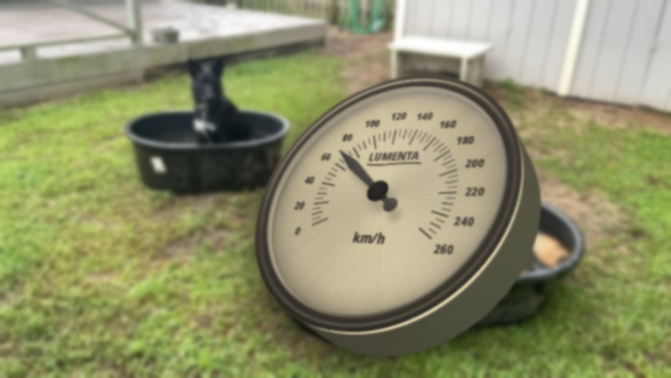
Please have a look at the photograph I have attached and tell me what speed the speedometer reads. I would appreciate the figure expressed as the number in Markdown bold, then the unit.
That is **70** km/h
